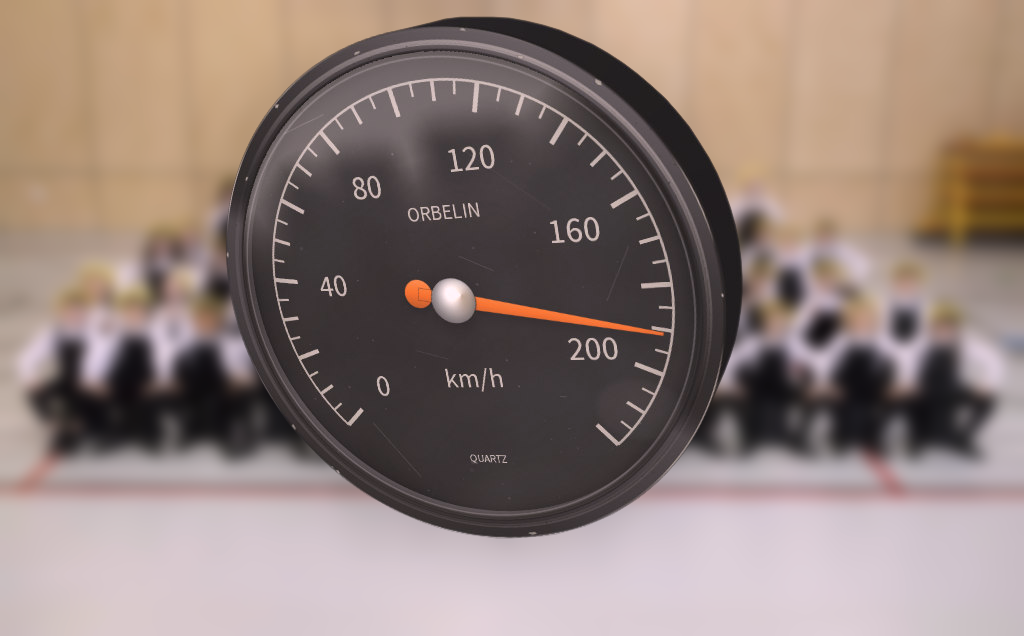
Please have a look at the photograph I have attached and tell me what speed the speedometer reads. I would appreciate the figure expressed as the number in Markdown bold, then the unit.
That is **190** km/h
